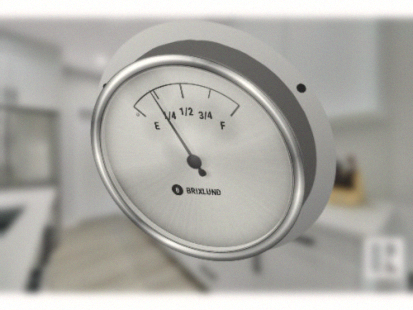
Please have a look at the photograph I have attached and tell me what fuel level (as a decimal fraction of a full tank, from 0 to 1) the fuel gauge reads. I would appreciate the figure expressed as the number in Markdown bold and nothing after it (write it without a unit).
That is **0.25**
